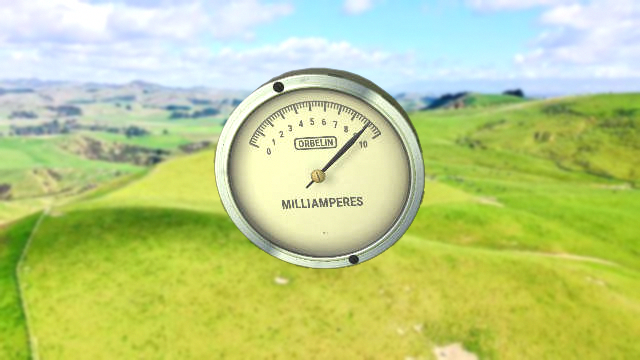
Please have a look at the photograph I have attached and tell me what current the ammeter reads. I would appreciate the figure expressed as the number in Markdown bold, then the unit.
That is **9** mA
